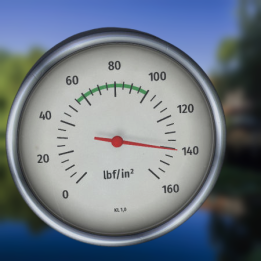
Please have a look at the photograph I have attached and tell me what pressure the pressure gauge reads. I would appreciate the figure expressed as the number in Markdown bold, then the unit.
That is **140** psi
